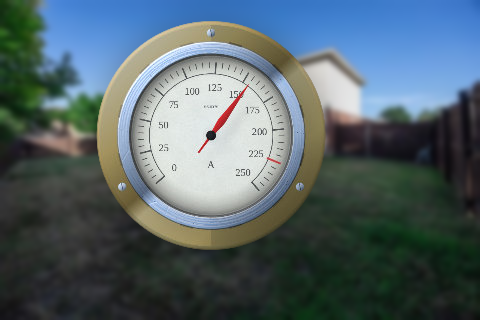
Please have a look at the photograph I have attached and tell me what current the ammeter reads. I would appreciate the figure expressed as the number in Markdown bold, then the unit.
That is **155** A
